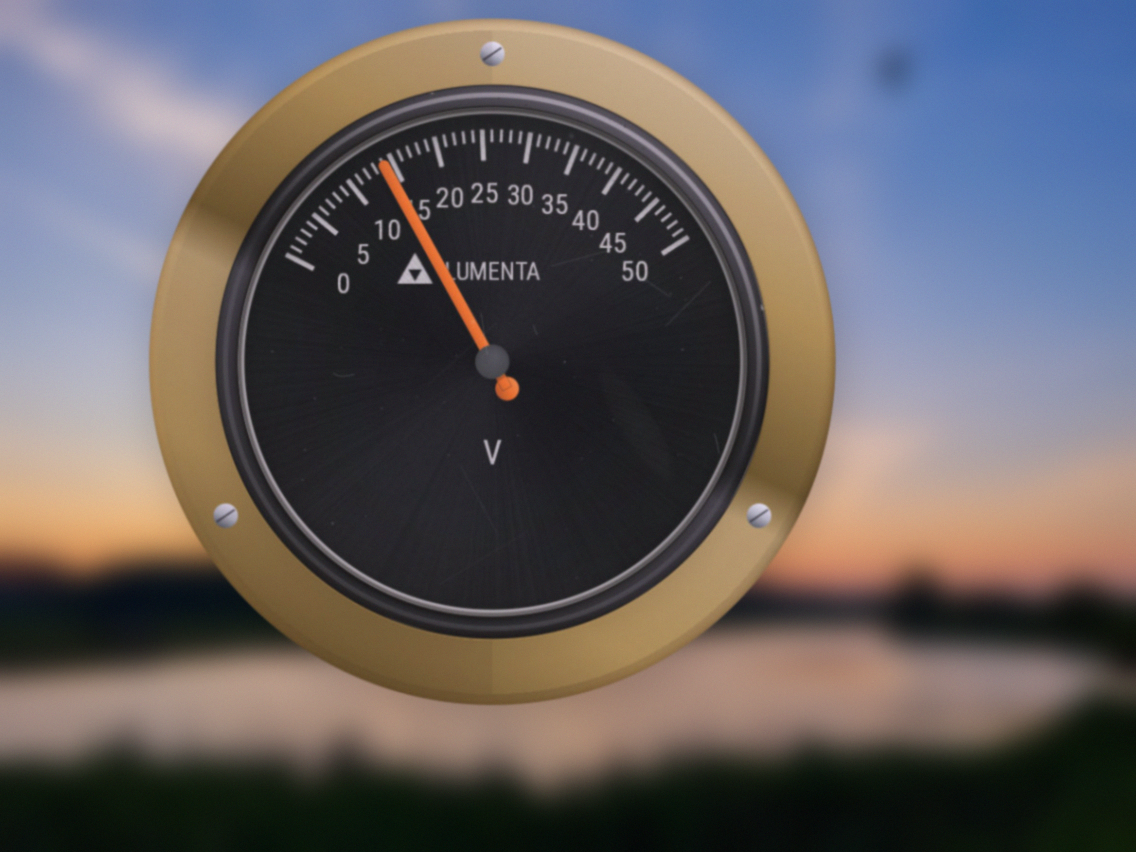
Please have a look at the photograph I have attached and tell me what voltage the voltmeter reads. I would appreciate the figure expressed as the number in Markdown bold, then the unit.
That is **14** V
